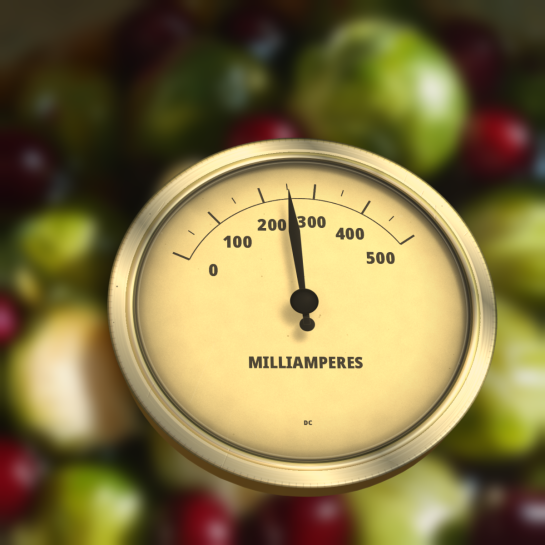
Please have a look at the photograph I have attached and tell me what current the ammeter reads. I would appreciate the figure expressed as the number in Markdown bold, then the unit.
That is **250** mA
